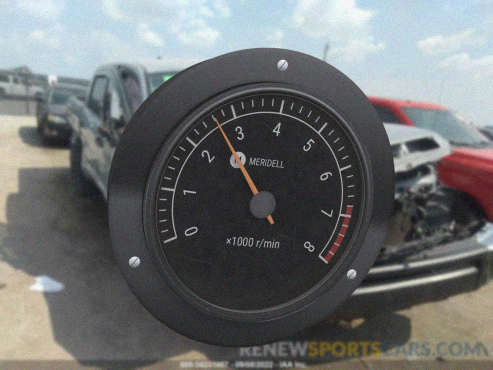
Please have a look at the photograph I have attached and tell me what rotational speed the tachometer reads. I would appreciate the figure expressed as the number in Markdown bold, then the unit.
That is **2600** rpm
